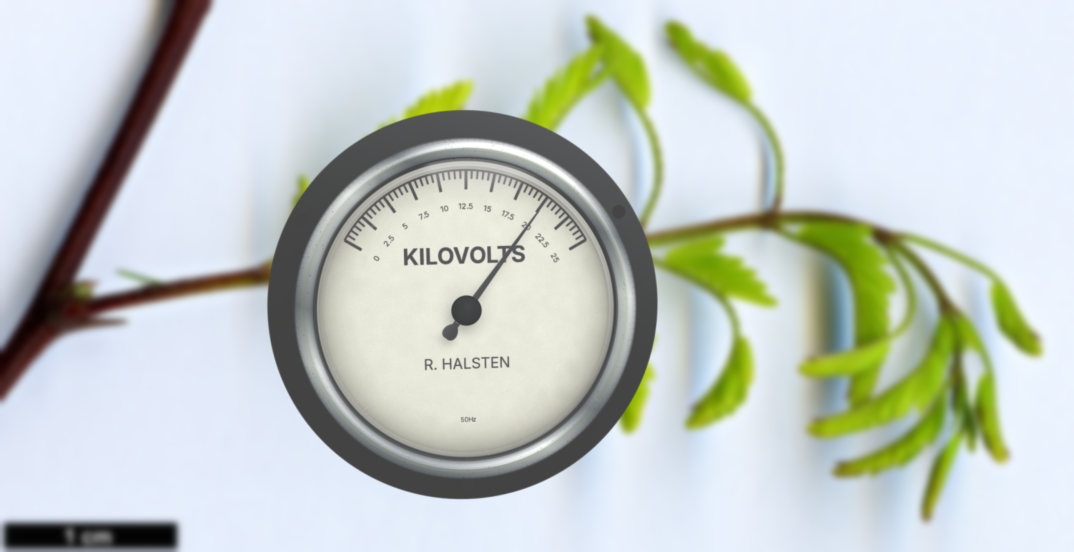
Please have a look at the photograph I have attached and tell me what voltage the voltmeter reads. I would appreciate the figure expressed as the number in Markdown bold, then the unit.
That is **20** kV
